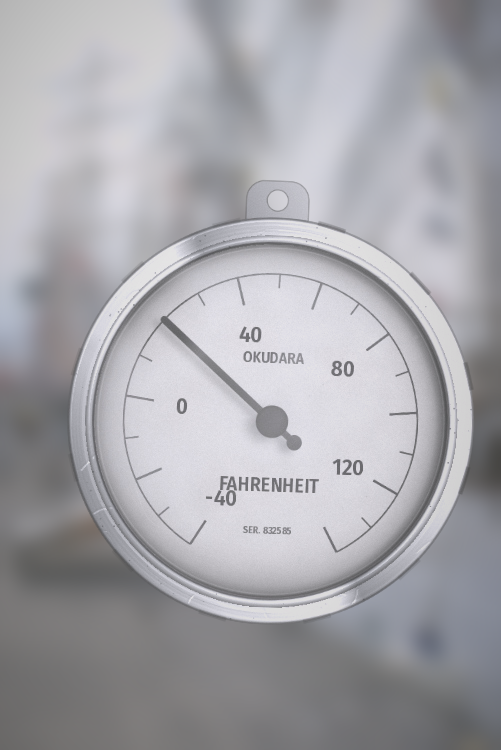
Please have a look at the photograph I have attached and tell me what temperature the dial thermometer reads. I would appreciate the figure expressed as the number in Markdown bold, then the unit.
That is **20** °F
